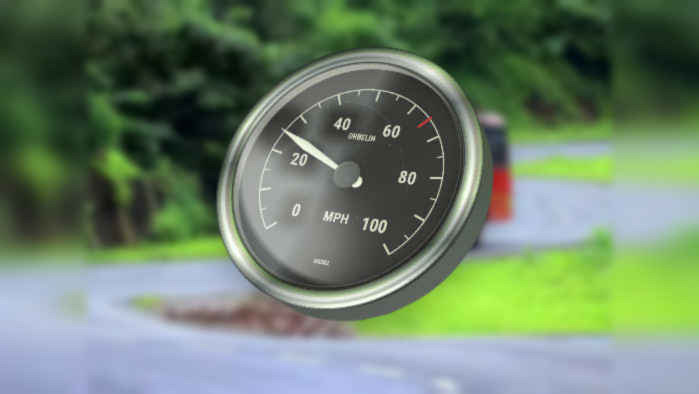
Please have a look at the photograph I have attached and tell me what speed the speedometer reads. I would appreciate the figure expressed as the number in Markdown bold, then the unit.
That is **25** mph
